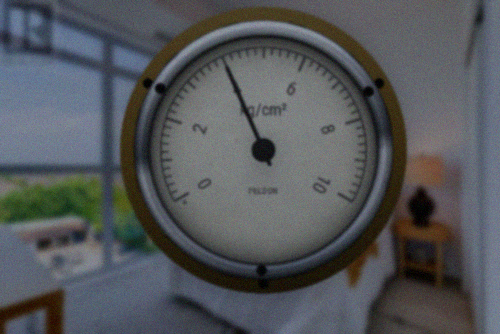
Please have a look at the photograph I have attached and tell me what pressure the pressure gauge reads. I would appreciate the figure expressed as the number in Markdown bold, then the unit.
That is **4** kg/cm²
